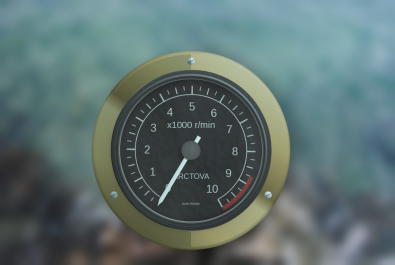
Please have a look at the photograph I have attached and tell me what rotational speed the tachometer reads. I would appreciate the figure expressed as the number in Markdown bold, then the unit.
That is **0** rpm
